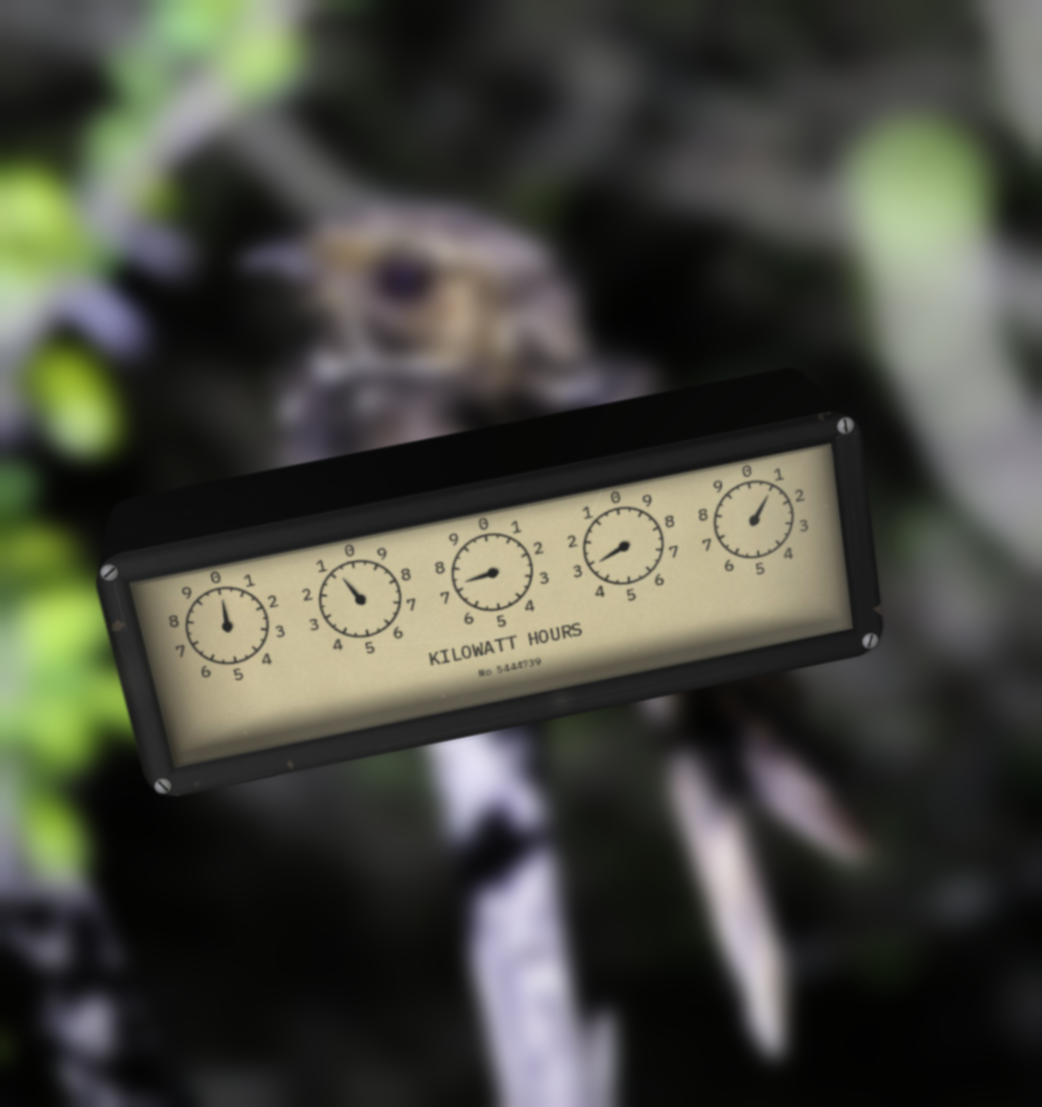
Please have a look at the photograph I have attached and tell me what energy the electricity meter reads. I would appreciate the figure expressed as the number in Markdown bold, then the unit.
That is **731** kWh
